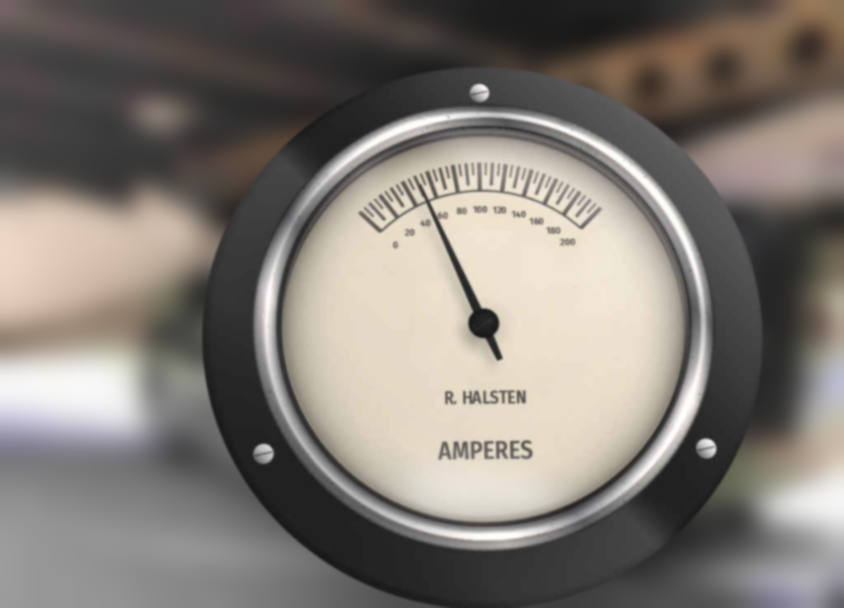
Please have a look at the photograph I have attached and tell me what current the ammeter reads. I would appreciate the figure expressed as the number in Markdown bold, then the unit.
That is **50** A
